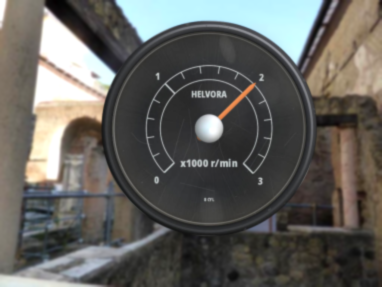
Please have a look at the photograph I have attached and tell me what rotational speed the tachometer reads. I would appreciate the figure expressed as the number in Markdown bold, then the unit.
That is **2000** rpm
